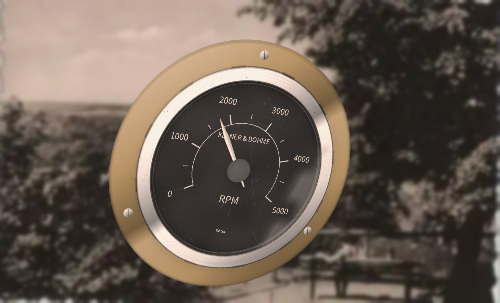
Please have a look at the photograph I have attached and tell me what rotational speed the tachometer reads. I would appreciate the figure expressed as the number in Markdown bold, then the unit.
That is **1750** rpm
